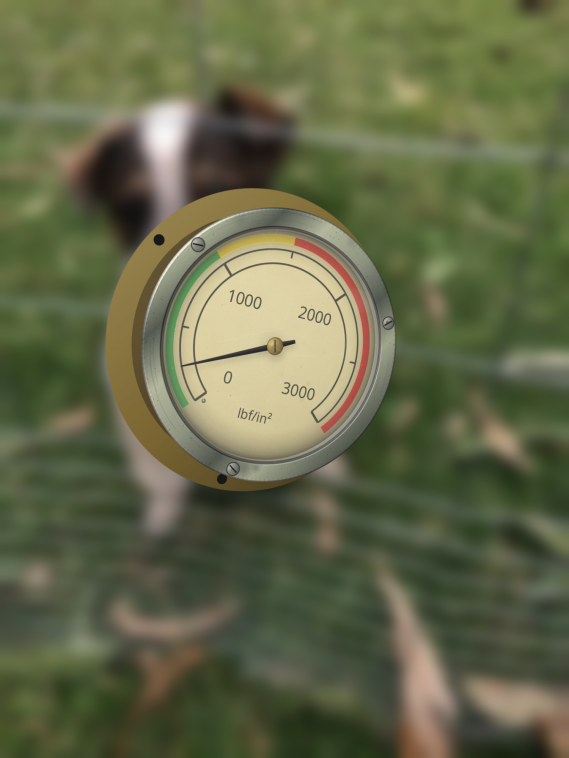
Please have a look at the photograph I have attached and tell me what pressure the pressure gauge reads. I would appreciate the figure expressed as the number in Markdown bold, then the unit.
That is **250** psi
